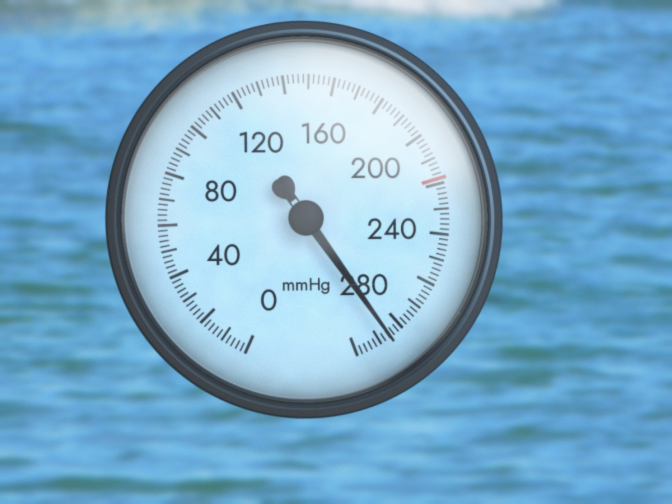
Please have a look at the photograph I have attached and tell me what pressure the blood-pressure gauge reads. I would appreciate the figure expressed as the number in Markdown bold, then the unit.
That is **286** mmHg
